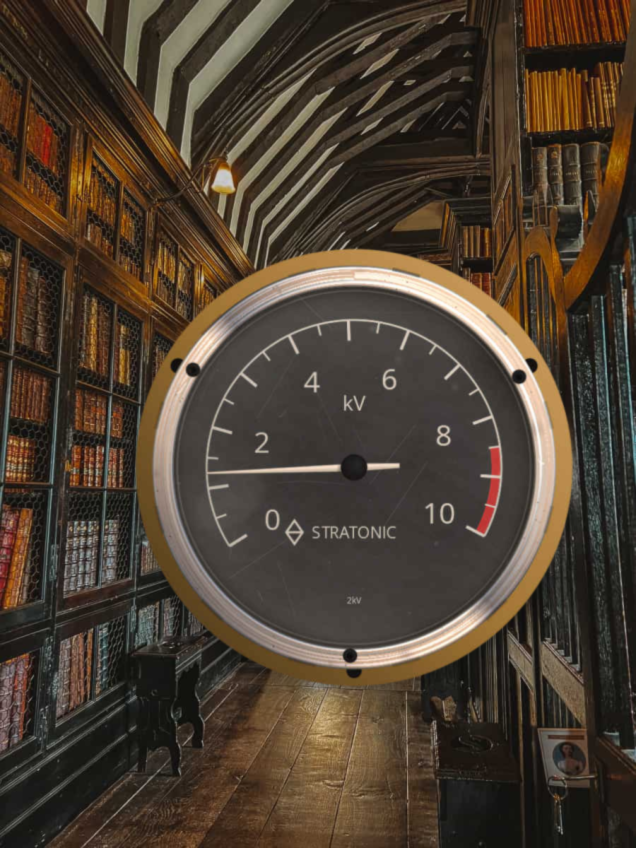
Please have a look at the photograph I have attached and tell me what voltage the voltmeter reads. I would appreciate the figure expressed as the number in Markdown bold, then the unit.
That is **1.25** kV
